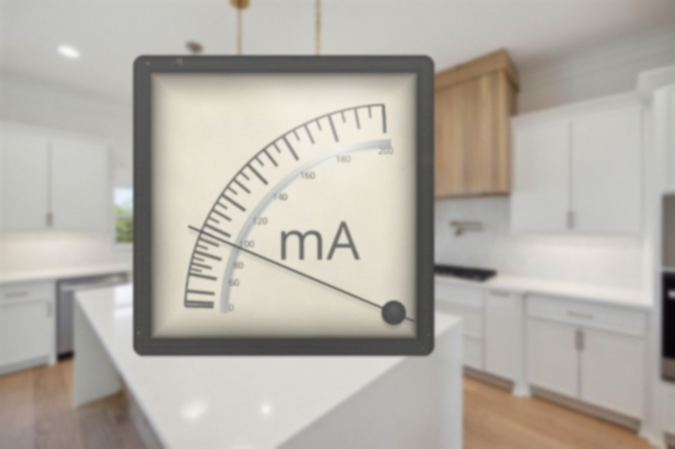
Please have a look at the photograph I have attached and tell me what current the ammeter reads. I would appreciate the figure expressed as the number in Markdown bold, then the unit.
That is **95** mA
